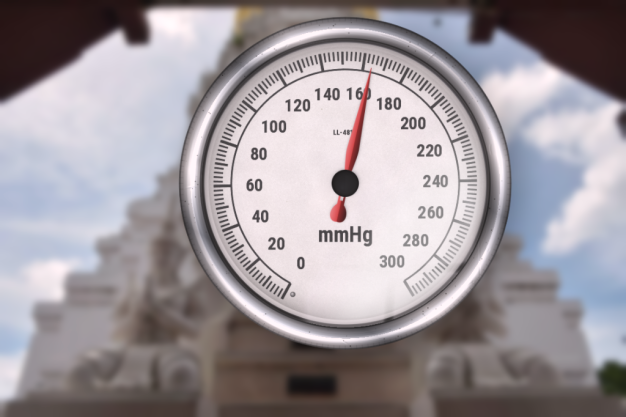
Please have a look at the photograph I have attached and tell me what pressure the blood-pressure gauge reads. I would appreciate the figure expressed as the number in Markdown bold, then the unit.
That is **164** mmHg
